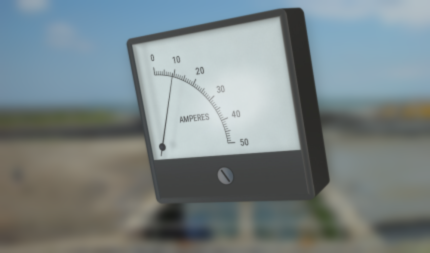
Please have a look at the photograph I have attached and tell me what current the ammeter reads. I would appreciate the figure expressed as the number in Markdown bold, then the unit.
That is **10** A
